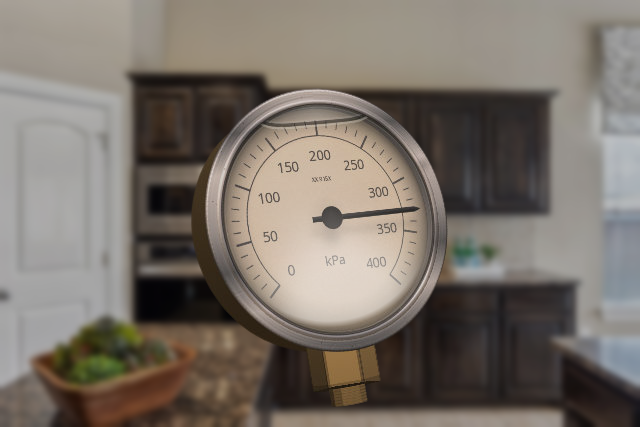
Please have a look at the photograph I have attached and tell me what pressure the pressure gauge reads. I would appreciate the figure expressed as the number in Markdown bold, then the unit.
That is **330** kPa
